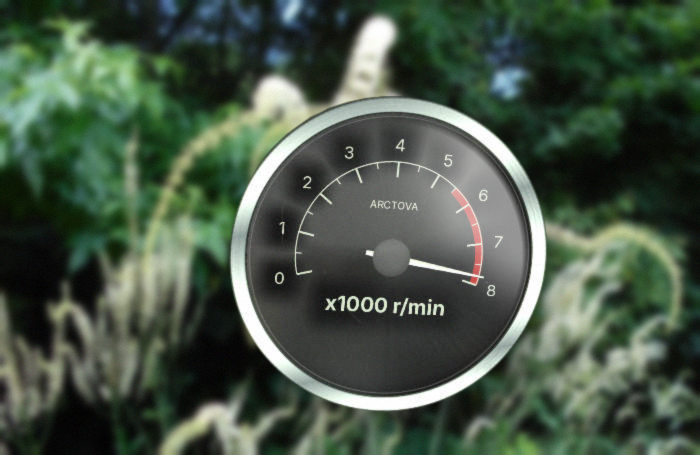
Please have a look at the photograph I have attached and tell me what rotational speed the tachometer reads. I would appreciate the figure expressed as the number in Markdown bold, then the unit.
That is **7750** rpm
